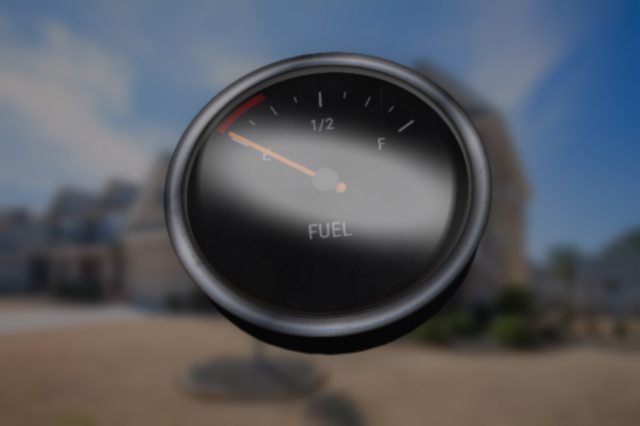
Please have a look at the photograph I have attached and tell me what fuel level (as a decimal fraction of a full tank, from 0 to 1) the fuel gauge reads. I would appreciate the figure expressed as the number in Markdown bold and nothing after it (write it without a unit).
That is **0**
